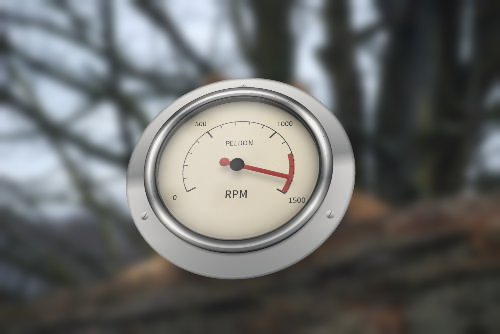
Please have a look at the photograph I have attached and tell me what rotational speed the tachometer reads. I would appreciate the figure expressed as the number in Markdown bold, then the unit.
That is **1400** rpm
